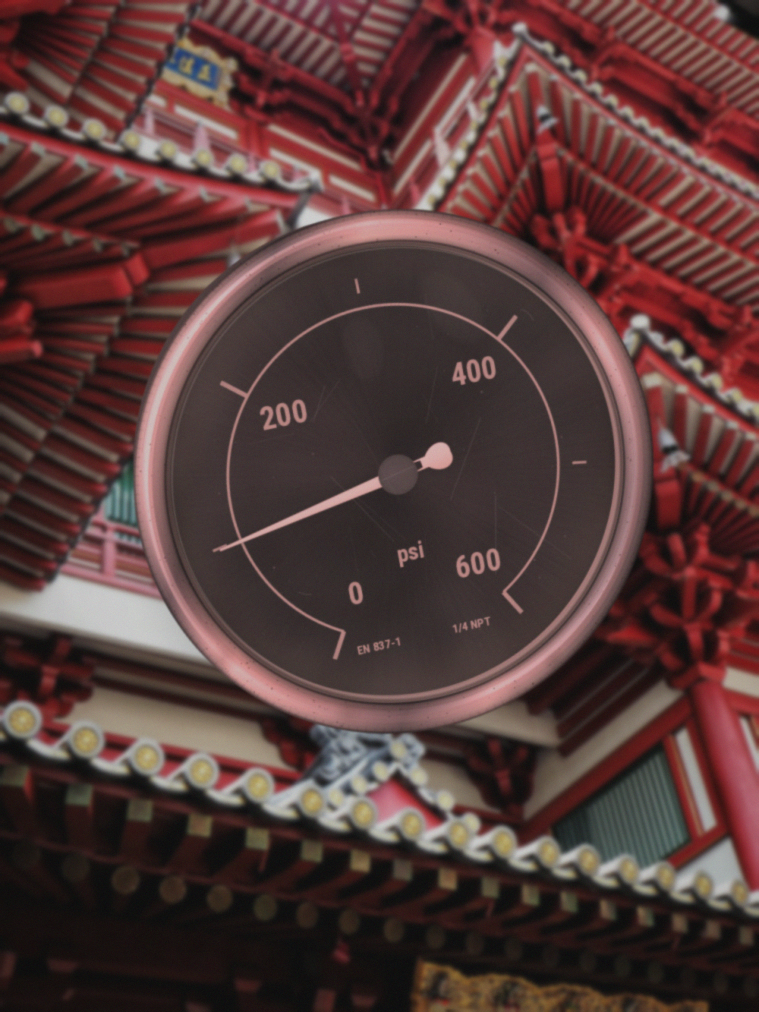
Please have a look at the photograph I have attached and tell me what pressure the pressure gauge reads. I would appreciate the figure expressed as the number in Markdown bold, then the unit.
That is **100** psi
